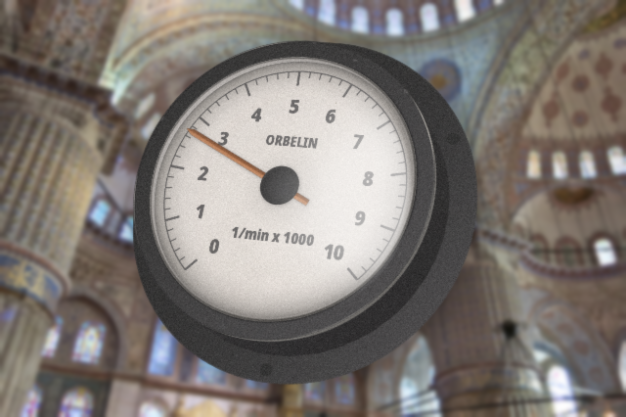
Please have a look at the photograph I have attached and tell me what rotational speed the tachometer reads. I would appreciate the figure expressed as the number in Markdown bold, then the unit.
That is **2700** rpm
